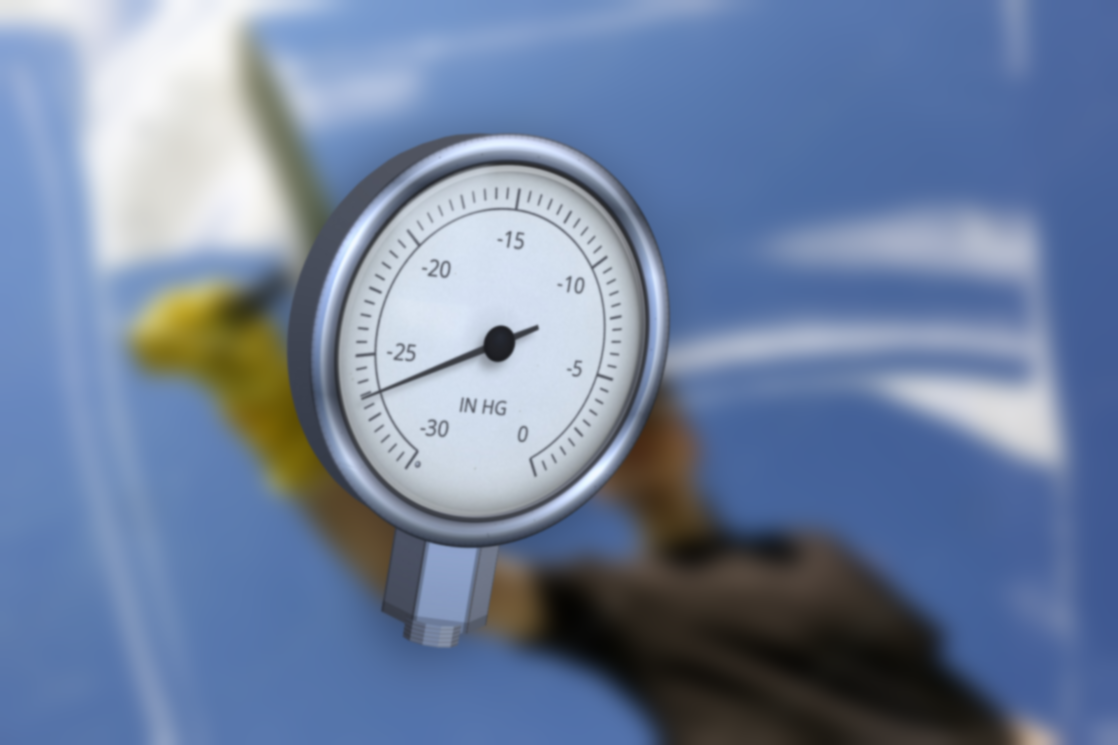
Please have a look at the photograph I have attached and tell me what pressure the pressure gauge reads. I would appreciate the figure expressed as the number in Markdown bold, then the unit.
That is **-26.5** inHg
